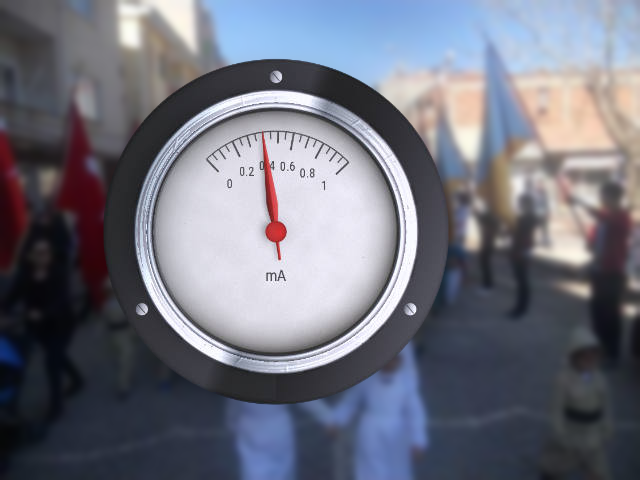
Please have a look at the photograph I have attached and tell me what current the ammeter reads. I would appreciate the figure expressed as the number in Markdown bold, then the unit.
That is **0.4** mA
